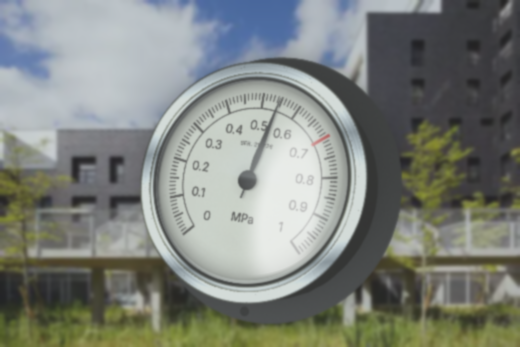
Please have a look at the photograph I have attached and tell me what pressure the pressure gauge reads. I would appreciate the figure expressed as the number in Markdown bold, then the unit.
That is **0.55** MPa
